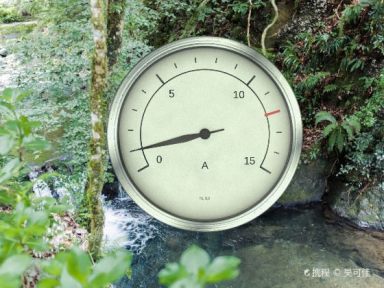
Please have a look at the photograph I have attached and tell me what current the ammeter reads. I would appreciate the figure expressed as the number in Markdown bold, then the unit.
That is **1** A
